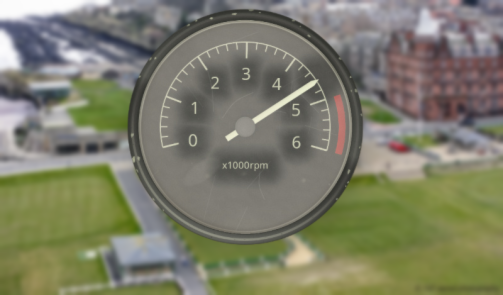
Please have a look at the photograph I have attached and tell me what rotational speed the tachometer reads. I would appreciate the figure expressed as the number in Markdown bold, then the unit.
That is **4600** rpm
